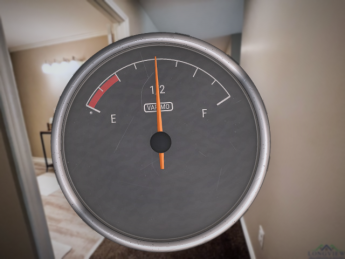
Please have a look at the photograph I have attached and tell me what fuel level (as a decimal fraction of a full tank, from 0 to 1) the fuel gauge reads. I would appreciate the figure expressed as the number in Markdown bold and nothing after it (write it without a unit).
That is **0.5**
